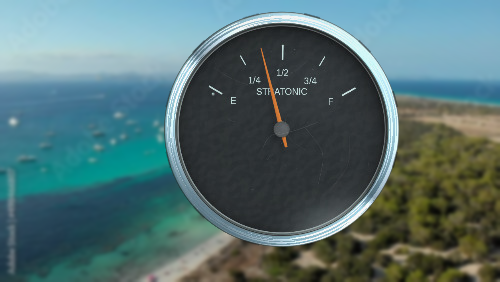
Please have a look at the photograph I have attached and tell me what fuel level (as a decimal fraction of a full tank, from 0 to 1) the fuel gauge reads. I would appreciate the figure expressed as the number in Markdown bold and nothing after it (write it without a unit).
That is **0.375**
